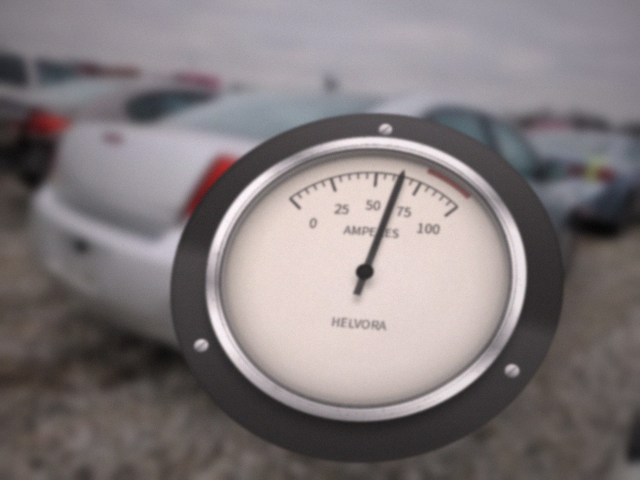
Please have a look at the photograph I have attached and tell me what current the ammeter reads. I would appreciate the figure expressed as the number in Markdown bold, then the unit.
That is **65** A
